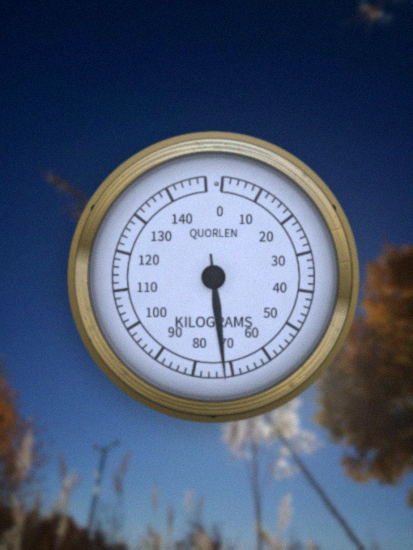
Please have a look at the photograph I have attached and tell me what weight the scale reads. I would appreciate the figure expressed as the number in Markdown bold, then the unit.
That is **72** kg
